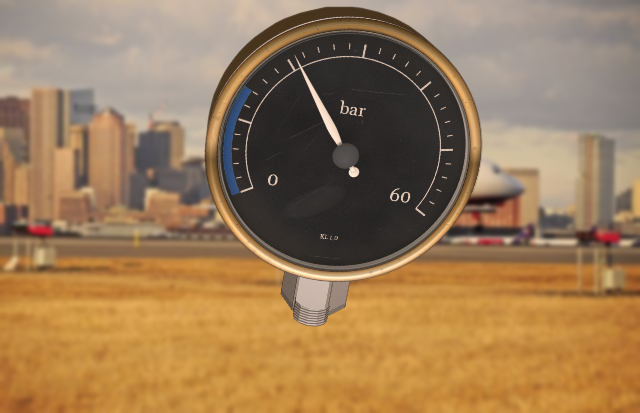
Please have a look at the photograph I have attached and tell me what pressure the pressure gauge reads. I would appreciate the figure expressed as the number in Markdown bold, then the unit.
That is **21** bar
